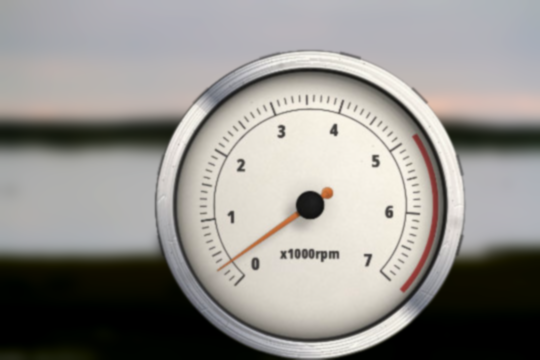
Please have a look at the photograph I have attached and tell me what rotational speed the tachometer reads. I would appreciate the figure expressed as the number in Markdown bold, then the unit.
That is **300** rpm
